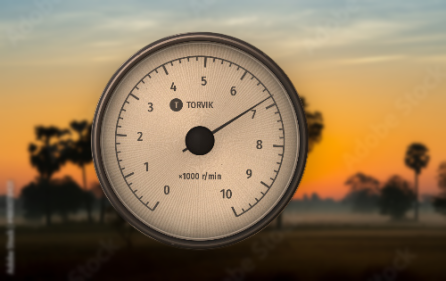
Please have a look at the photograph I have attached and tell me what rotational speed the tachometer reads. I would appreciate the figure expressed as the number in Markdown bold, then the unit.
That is **6800** rpm
